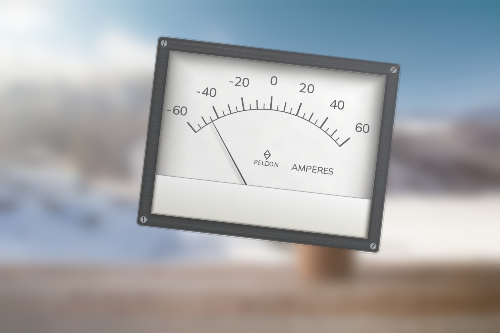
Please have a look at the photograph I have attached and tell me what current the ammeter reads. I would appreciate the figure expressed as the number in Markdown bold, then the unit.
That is **-45** A
